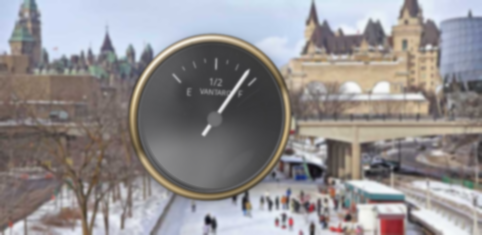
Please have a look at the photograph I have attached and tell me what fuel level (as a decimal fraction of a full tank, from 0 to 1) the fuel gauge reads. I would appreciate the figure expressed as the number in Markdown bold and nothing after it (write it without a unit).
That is **0.875**
